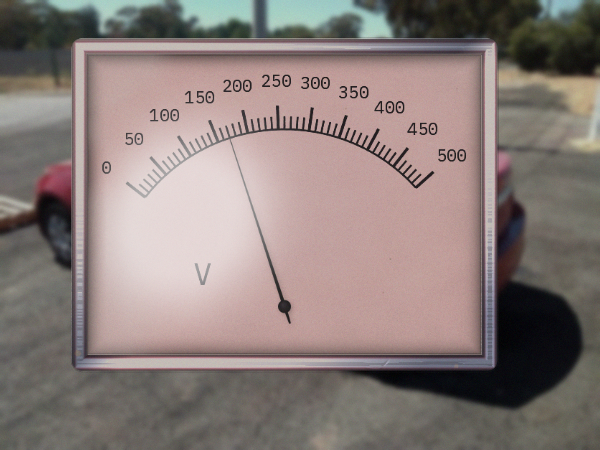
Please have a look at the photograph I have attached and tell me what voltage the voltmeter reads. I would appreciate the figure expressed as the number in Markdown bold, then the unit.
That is **170** V
